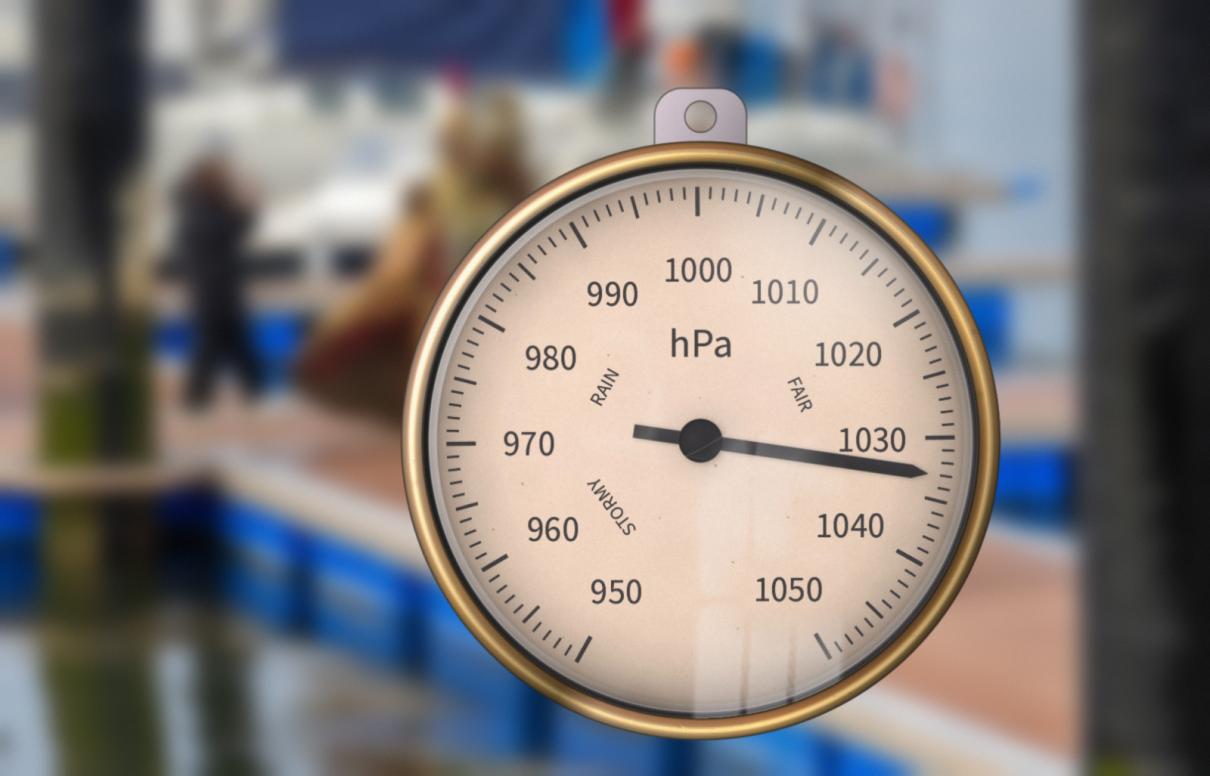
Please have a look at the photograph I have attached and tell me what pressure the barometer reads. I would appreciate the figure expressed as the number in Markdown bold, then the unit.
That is **1033** hPa
